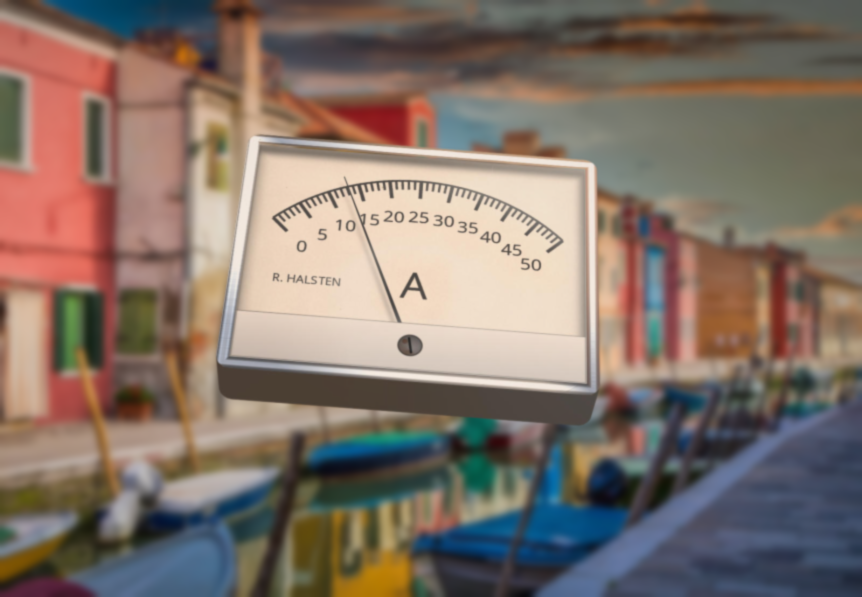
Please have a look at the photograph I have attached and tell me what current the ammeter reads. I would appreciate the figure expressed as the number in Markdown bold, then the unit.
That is **13** A
